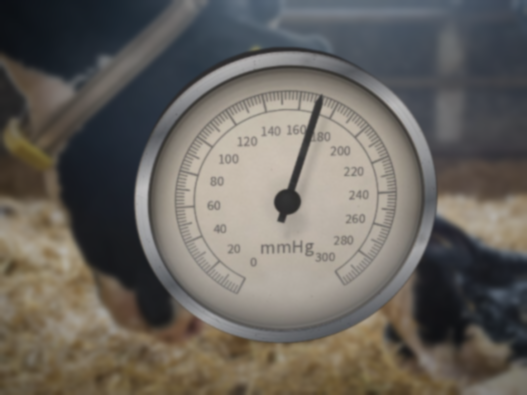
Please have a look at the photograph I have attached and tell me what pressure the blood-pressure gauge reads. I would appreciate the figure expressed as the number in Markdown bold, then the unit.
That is **170** mmHg
